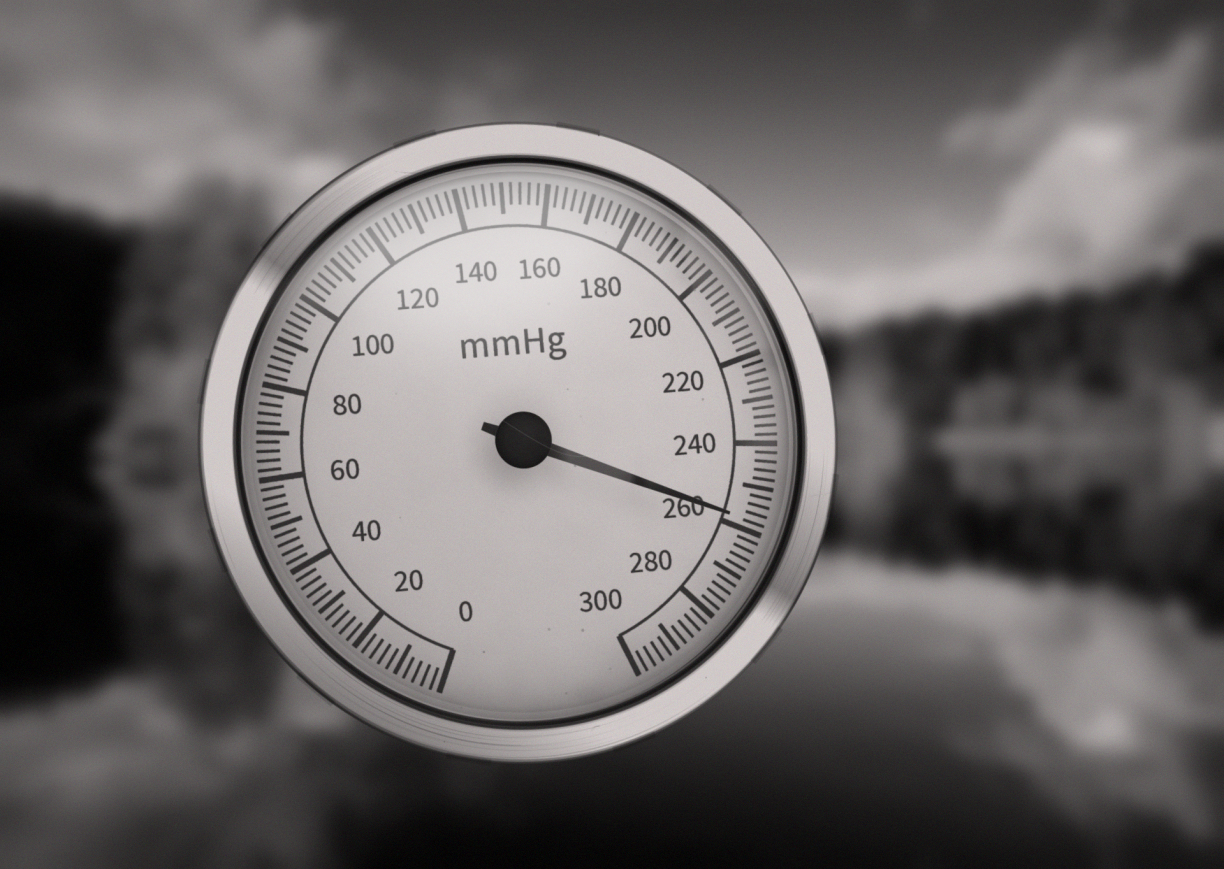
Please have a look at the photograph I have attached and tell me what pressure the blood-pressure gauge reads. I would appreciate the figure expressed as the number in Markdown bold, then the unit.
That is **258** mmHg
